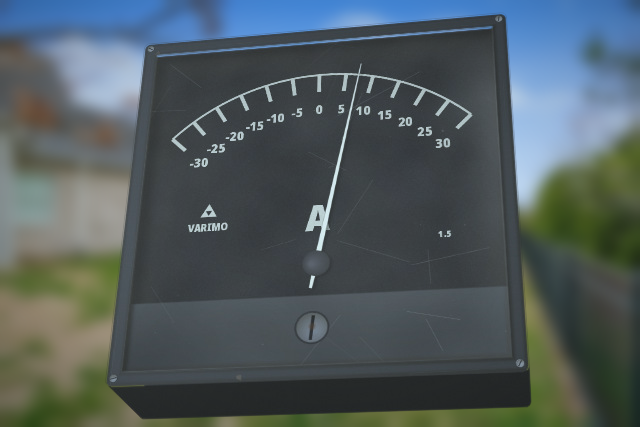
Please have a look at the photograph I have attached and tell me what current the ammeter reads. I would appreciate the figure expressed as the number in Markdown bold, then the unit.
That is **7.5** A
